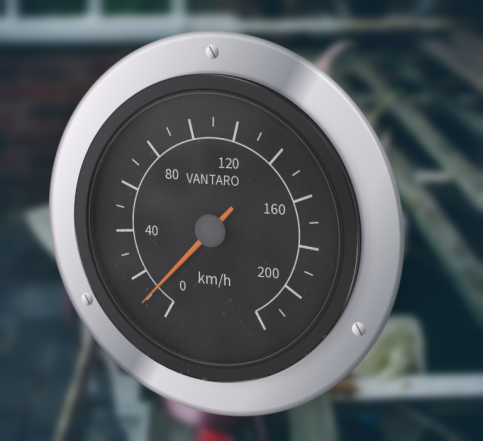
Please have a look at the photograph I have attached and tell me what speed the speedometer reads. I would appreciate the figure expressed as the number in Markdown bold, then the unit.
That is **10** km/h
